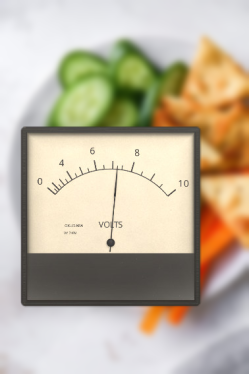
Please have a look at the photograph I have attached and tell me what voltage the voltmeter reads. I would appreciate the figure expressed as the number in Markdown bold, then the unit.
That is **7.25** V
